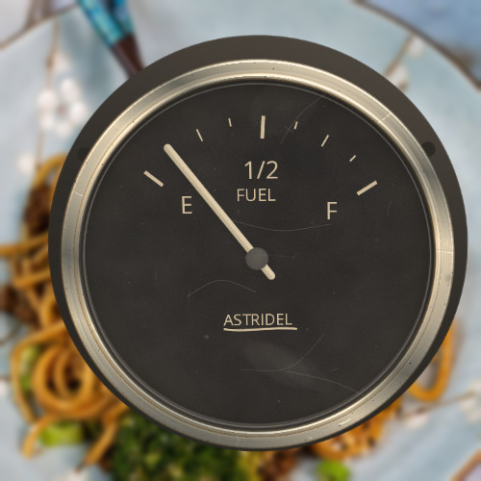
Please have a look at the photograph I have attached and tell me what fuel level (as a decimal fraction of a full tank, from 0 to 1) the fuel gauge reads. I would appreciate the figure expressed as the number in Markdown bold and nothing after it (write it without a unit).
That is **0.125**
